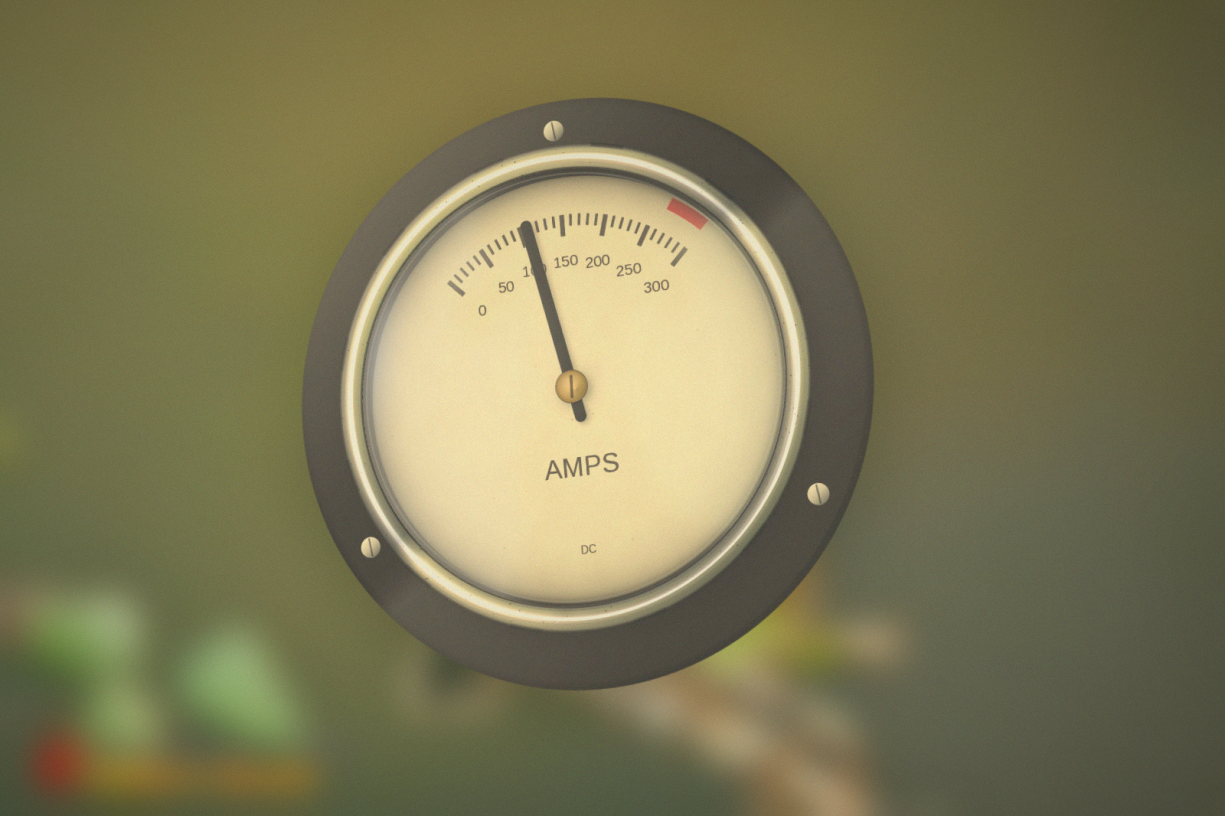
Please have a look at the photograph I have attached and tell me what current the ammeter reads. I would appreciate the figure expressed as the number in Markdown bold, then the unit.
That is **110** A
